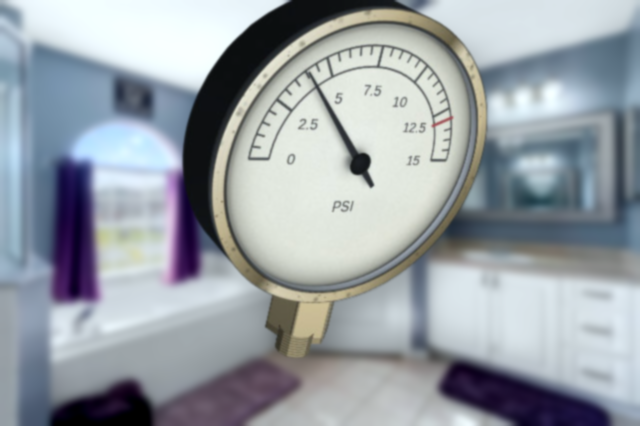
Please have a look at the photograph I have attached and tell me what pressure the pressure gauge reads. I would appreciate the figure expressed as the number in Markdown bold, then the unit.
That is **4** psi
